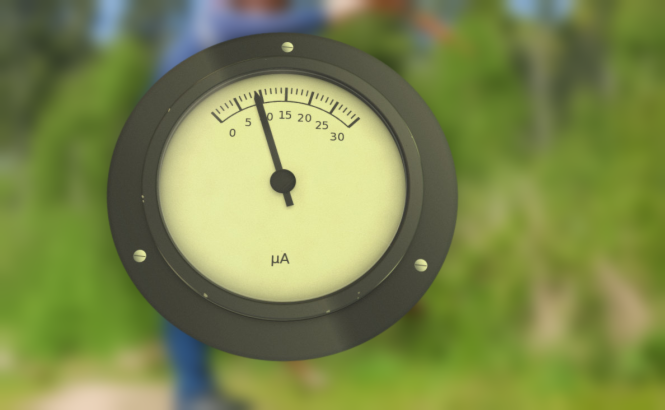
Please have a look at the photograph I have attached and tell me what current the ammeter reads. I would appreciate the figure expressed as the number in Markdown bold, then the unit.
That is **9** µA
